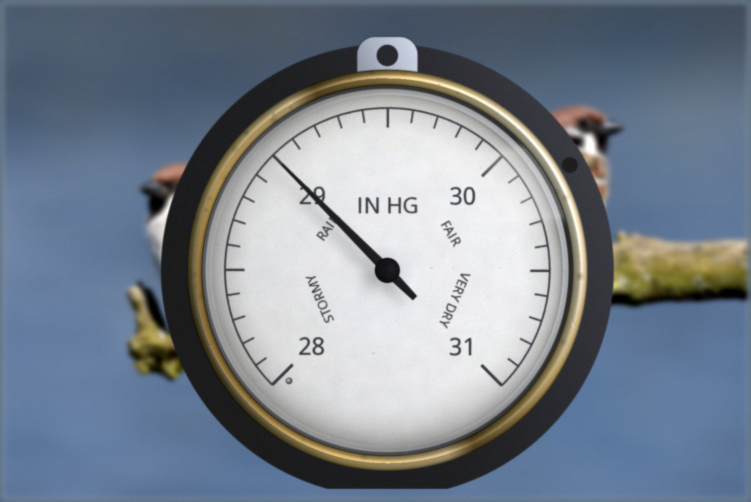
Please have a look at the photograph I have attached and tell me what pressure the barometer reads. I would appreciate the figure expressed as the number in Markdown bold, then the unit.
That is **29** inHg
